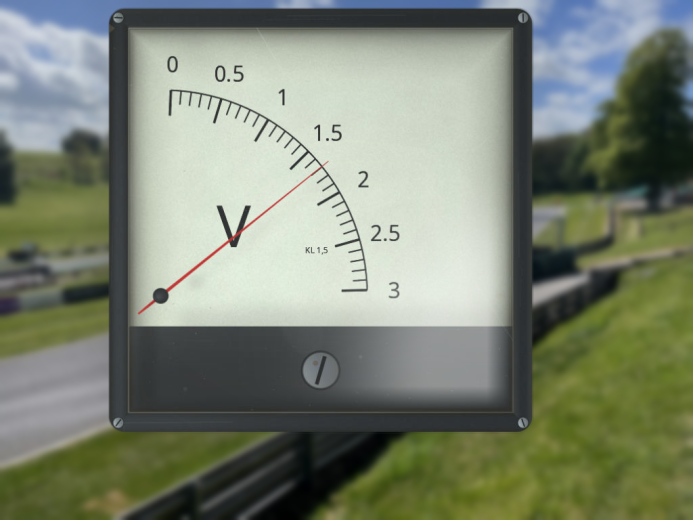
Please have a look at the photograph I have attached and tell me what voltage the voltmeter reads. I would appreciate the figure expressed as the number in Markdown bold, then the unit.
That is **1.7** V
